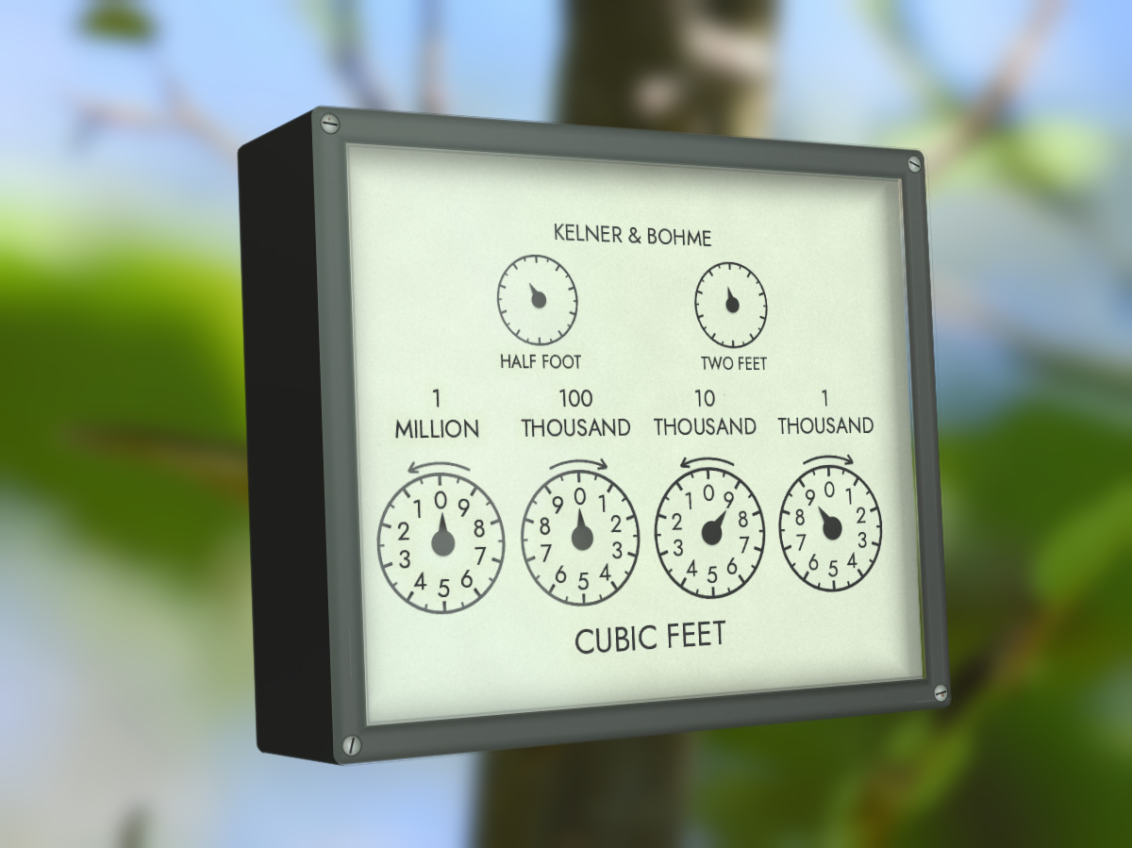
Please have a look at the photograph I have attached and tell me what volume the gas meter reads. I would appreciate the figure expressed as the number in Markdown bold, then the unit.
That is **998900** ft³
